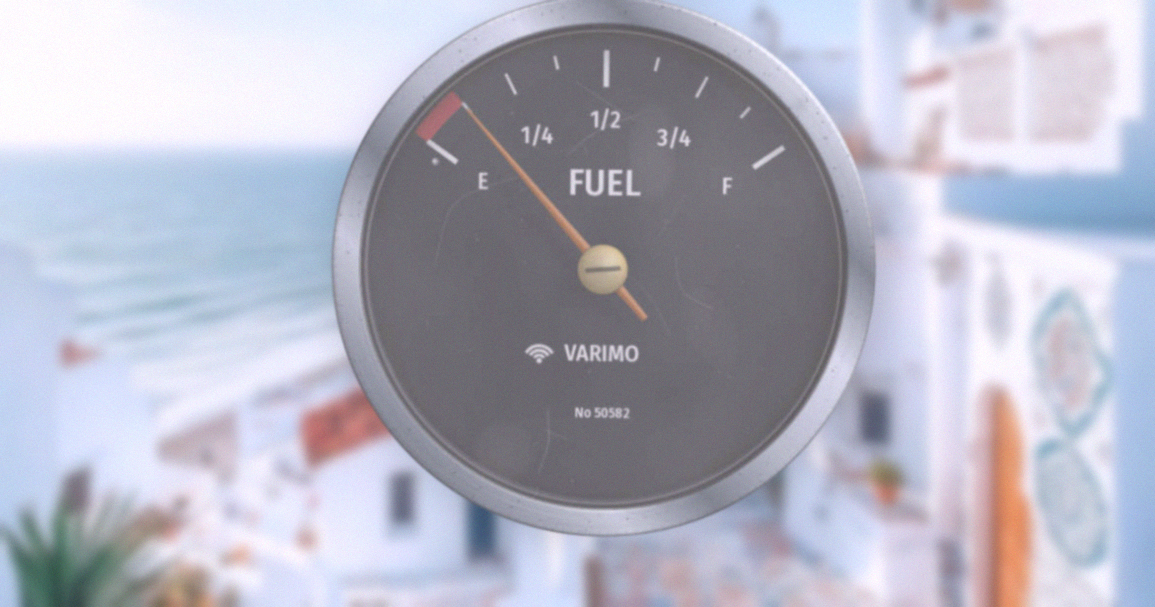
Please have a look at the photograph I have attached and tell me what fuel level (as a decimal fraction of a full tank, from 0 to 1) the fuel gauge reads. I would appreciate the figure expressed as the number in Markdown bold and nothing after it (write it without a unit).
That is **0.125**
